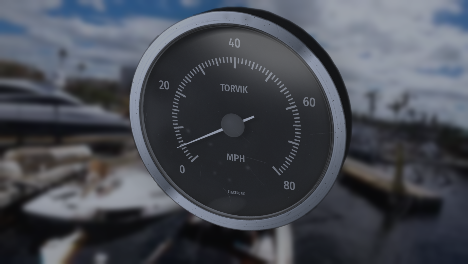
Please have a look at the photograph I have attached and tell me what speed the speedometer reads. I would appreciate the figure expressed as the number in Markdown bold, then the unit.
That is **5** mph
